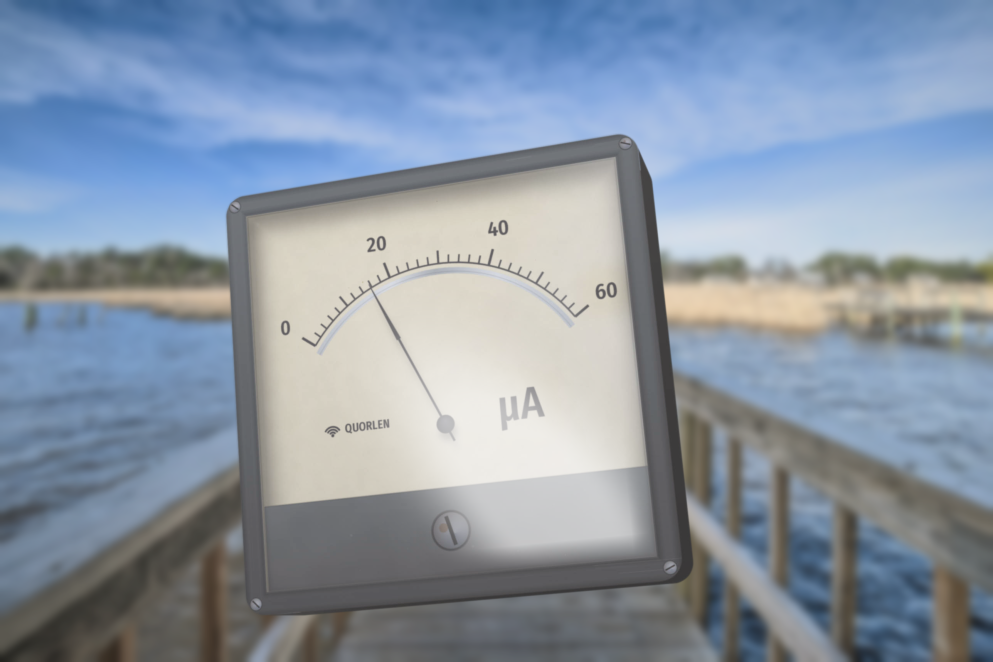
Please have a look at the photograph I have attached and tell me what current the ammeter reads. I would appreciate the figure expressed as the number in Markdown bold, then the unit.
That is **16** µA
